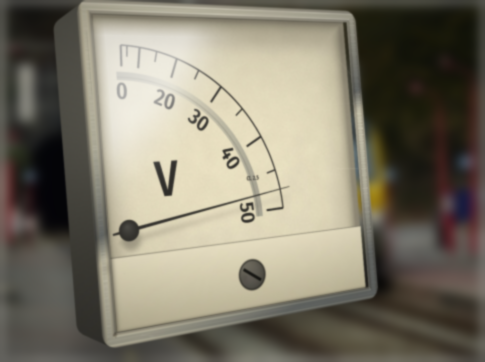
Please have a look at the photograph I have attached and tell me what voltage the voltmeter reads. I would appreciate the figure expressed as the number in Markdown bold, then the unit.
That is **47.5** V
